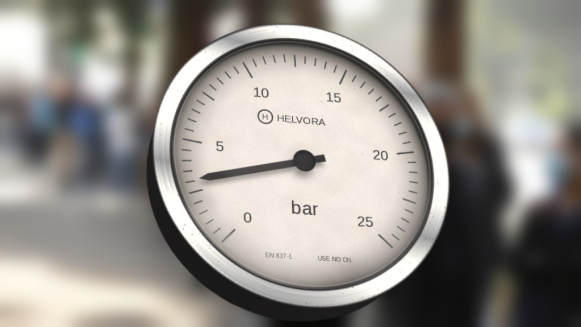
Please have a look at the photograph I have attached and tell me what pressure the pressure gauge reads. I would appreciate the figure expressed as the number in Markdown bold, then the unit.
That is **3** bar
